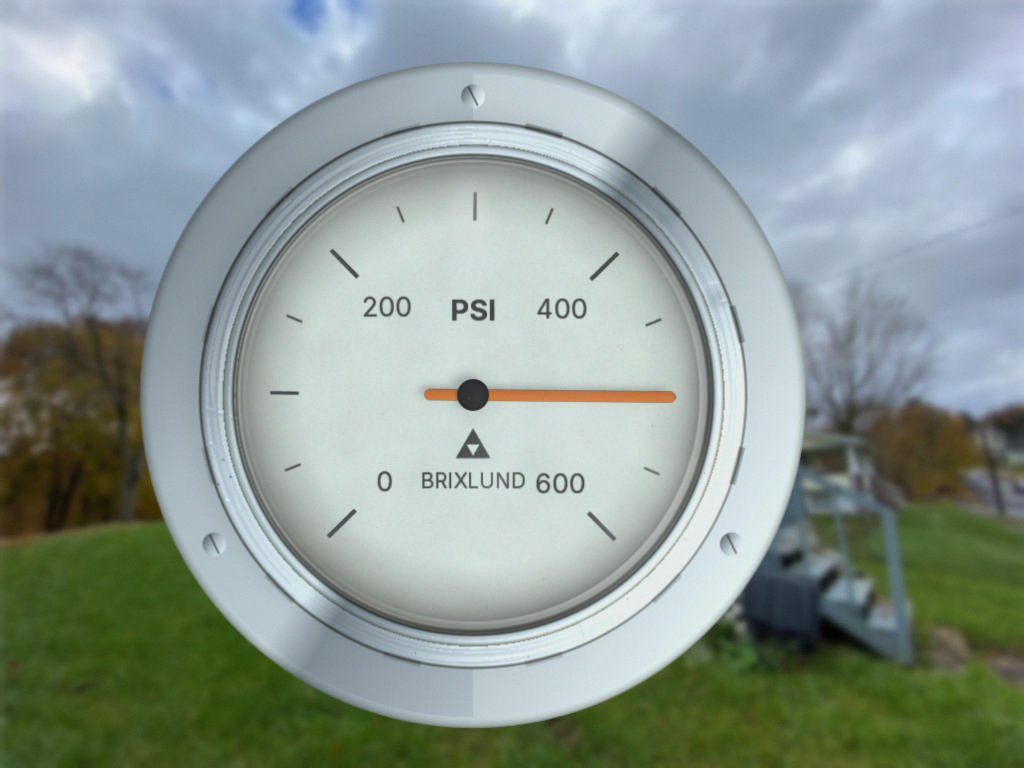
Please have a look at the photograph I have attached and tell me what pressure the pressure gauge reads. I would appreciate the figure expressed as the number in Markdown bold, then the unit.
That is **500** psi
